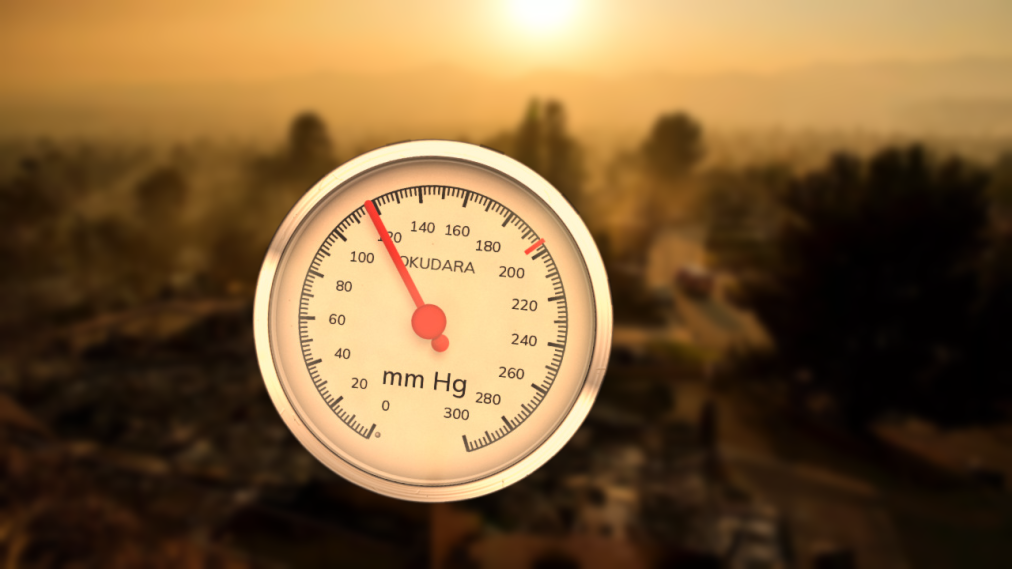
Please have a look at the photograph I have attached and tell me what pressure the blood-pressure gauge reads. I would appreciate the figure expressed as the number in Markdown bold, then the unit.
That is **118** mmHg
